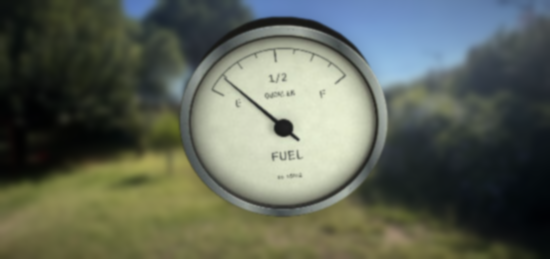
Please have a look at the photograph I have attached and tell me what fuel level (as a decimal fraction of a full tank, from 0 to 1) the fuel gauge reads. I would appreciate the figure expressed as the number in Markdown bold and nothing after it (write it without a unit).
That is **0.125**
